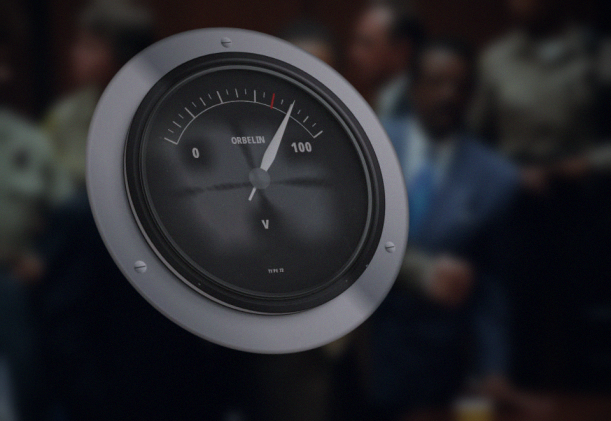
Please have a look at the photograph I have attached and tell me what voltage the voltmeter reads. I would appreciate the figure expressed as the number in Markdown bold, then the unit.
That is **80** V
